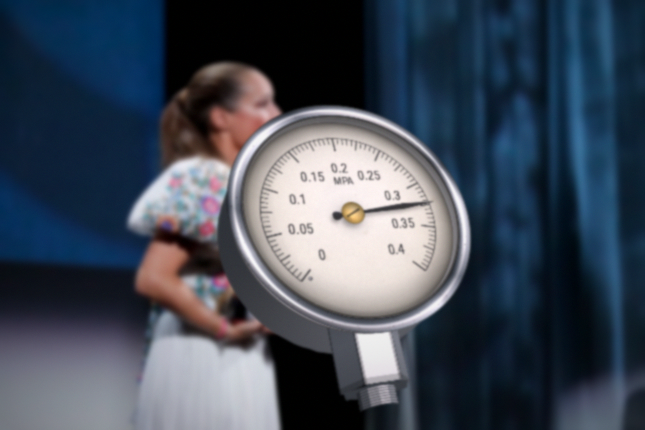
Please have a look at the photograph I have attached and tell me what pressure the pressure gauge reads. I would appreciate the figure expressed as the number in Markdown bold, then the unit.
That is **0.325** MPa
